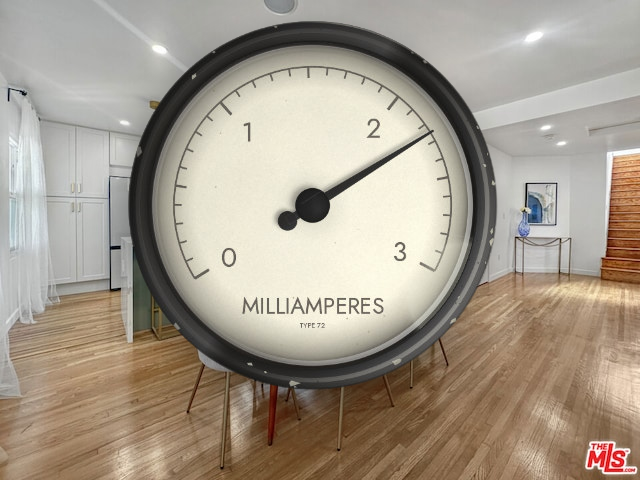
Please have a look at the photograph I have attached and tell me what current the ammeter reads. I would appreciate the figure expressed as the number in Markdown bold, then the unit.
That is **2.25** mA
